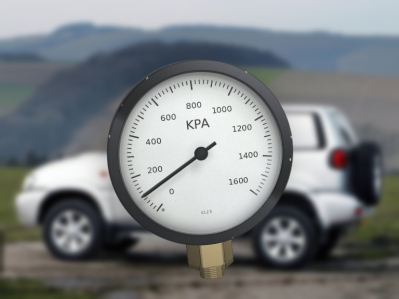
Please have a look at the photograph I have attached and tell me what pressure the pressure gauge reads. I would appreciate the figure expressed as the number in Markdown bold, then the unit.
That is **100** kPa
